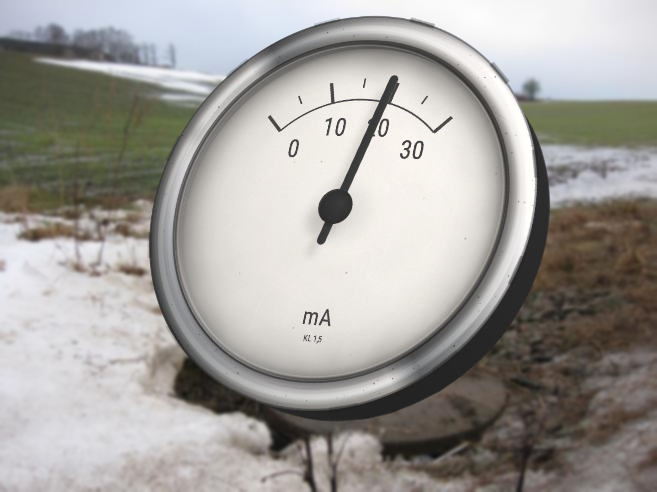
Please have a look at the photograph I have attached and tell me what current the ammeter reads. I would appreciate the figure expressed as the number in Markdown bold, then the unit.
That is **20** mA
